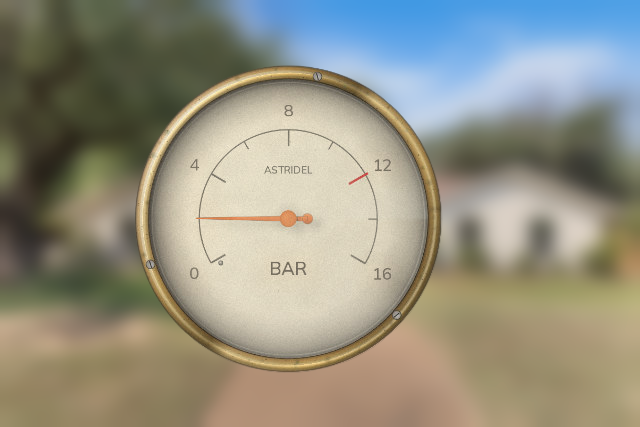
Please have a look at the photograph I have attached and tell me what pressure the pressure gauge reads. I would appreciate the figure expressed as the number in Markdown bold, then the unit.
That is **2** bar
